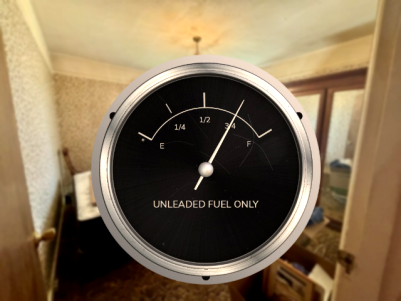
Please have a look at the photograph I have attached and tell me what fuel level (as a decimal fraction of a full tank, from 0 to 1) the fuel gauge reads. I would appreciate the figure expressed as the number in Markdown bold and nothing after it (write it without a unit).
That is **0.75**
